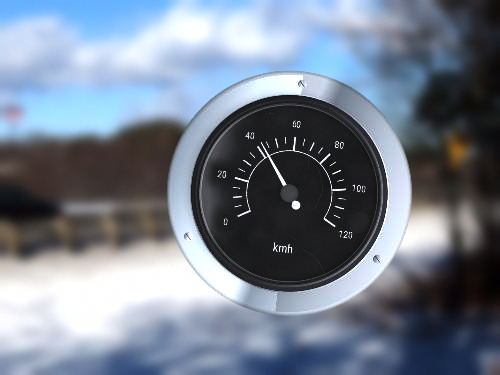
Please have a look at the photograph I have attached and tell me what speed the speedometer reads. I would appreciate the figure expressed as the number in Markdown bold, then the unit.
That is **42.5** km/h
